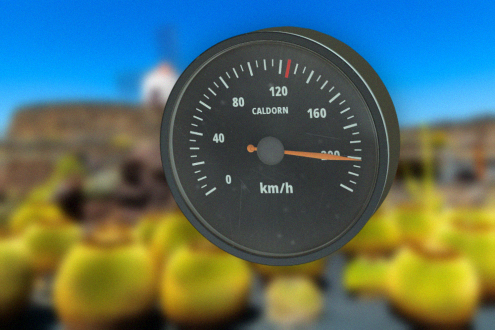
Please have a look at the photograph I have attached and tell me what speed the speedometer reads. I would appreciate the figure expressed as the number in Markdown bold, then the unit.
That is **200** km/h
